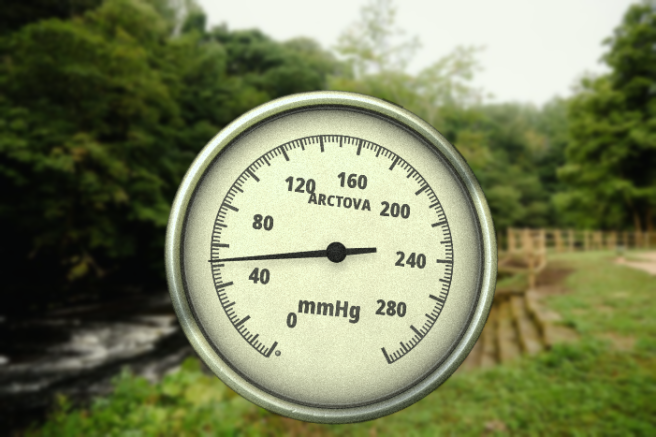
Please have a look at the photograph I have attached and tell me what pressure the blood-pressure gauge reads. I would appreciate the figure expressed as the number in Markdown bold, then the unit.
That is **52** mmHg
